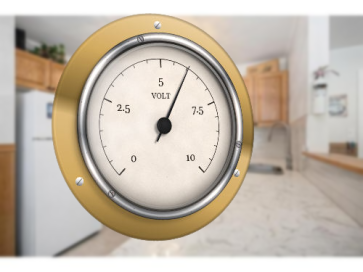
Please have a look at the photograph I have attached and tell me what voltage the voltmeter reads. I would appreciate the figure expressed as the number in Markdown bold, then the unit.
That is **6** V
